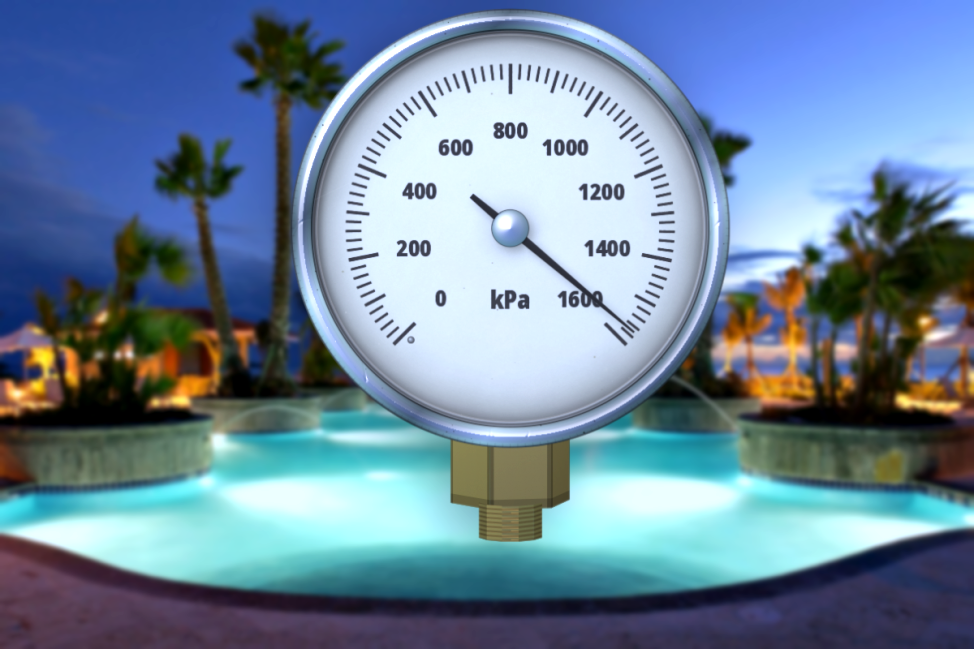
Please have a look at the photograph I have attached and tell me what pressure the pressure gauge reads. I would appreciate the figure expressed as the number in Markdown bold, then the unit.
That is **1570** kPa
